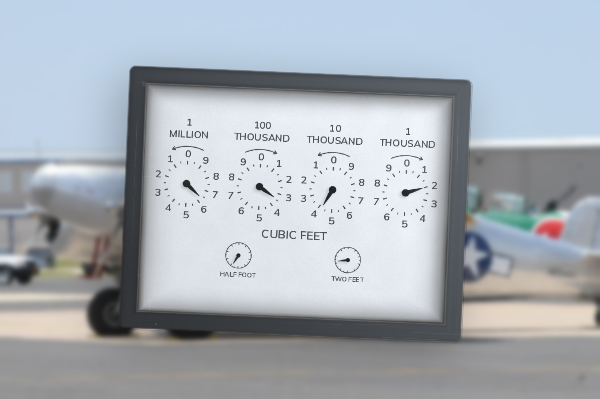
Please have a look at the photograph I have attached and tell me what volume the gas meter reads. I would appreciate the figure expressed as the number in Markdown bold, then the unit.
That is **634200** ft³
